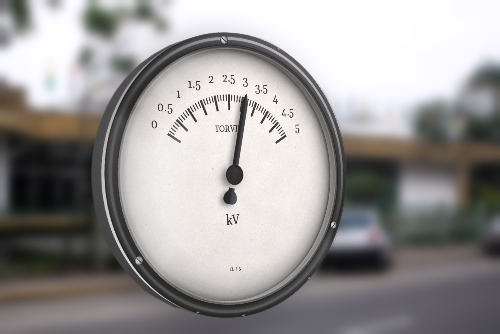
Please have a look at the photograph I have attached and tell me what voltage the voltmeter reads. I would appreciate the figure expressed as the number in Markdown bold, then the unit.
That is **3** kV
